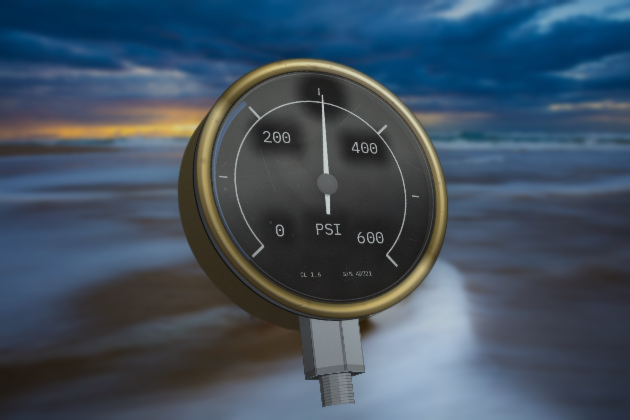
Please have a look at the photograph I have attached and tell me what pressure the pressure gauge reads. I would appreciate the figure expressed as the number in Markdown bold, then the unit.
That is **300** psi
